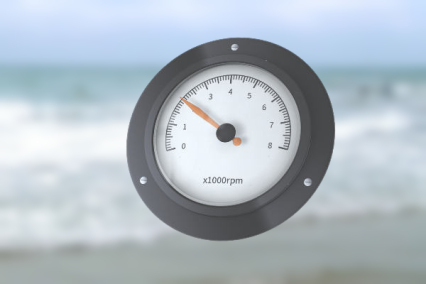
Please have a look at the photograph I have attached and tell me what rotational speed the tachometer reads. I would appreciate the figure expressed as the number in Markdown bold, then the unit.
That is **2000** rpm
